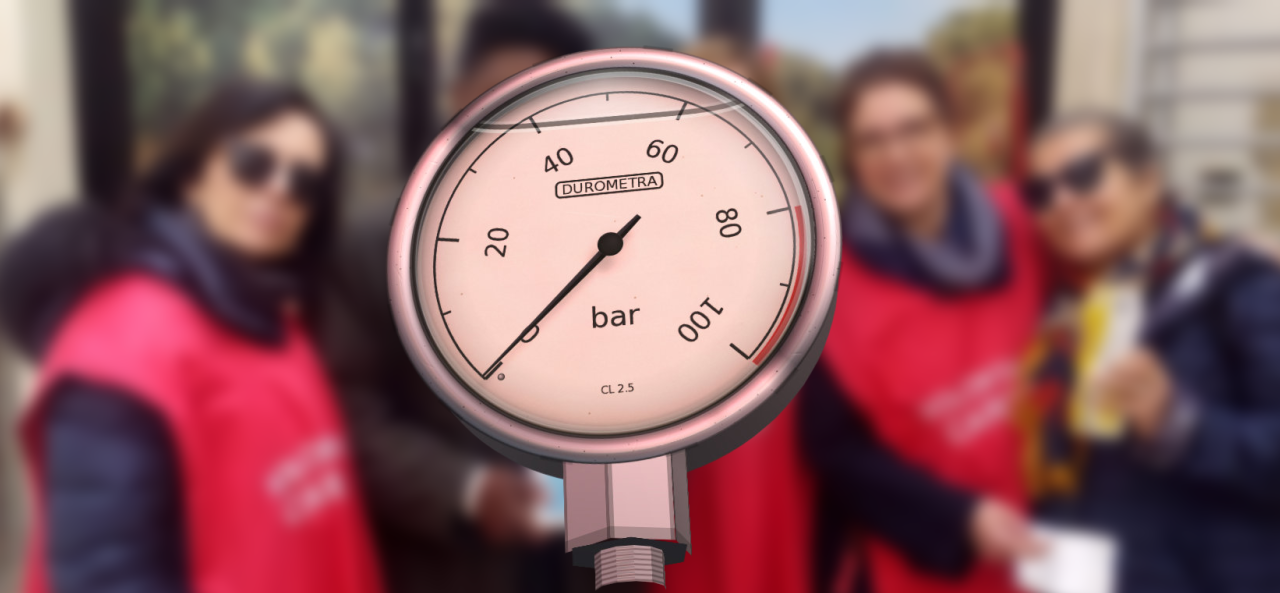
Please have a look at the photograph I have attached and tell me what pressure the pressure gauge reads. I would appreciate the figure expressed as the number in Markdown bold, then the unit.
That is **0** bar
